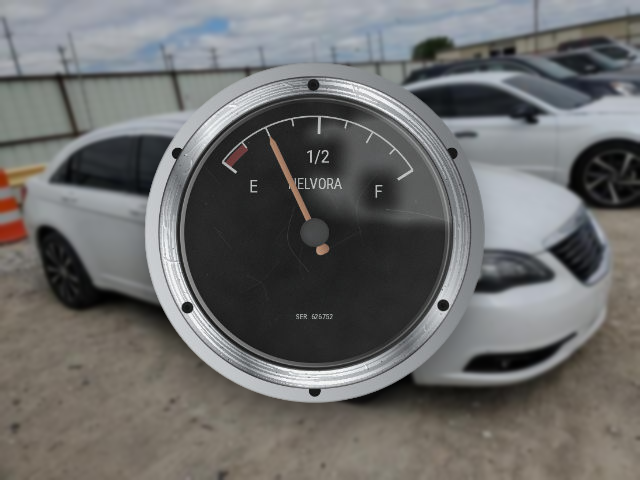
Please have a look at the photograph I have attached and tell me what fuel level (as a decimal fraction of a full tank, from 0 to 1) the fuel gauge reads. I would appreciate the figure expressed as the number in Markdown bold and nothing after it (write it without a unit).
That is **0.25**
